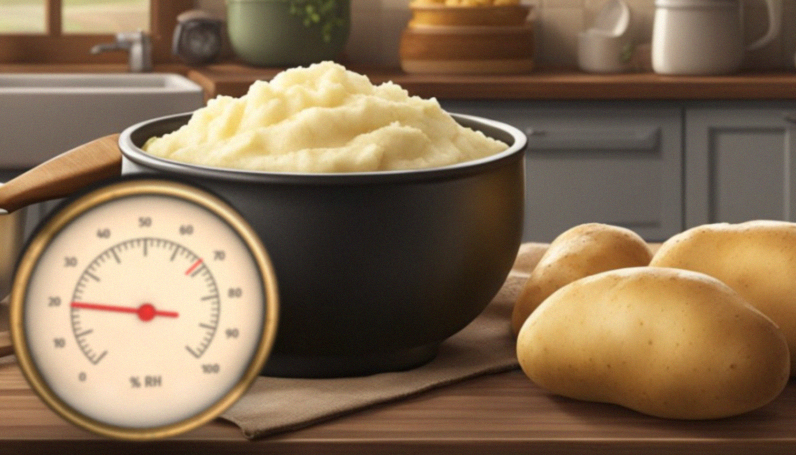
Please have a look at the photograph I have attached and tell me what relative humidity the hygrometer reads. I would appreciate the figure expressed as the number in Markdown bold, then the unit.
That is **20** %
